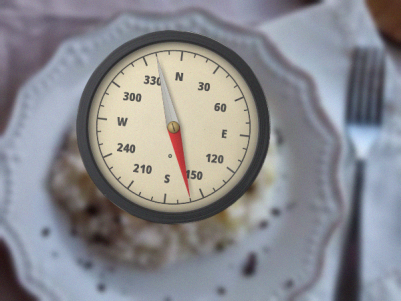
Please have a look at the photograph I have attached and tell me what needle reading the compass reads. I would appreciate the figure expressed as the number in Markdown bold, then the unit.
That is **160** °
